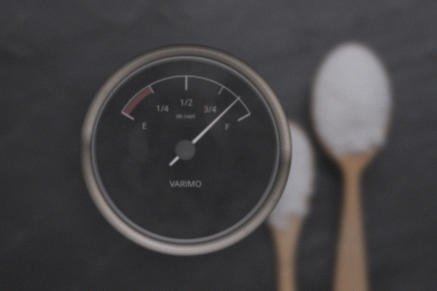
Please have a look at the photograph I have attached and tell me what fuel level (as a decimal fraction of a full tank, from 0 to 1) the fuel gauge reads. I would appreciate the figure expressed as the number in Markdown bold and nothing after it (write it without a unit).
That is **0.875**
